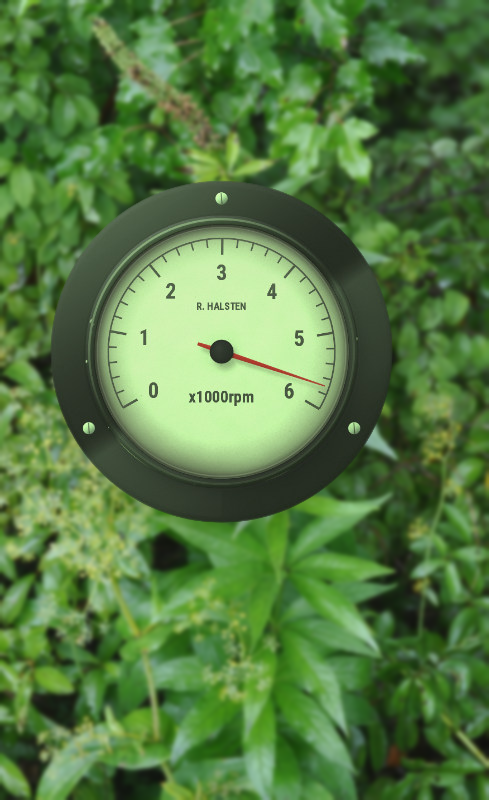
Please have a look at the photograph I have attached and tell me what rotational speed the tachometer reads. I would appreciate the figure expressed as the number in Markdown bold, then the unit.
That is **5700** rpm
